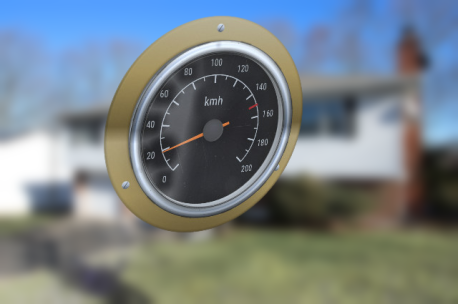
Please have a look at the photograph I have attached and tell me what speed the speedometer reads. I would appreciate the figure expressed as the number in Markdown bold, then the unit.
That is **20** km/h
